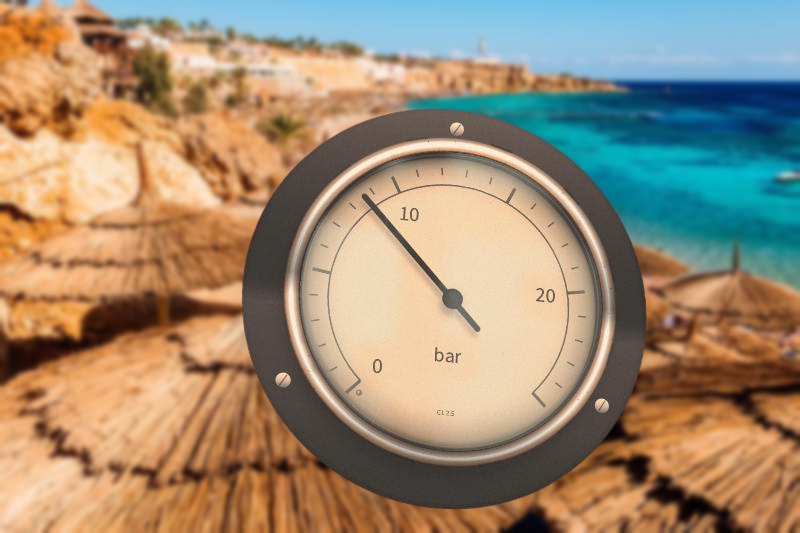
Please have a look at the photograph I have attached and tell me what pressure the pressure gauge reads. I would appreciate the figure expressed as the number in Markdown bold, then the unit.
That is **8.5** bar
